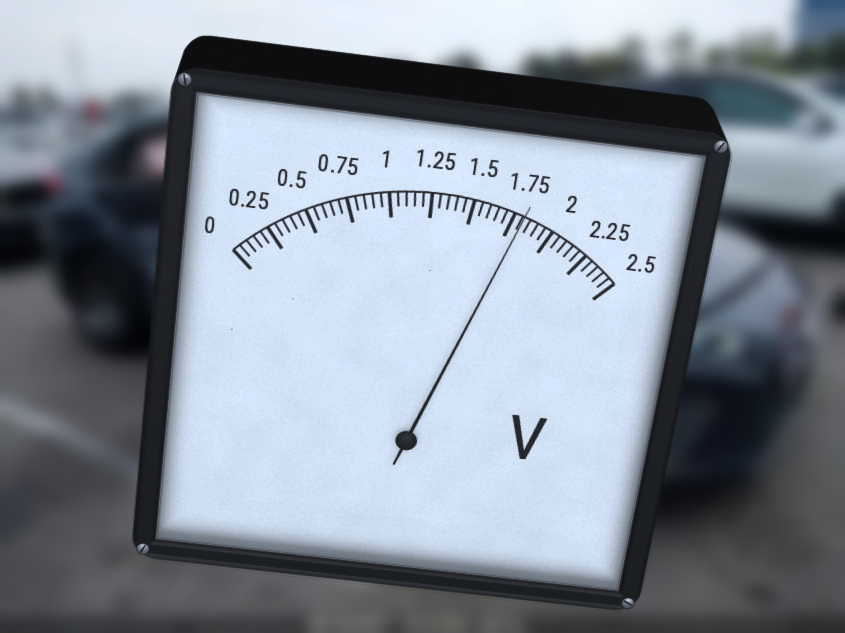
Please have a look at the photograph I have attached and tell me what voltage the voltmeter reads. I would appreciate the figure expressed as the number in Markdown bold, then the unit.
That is **1.8** V
